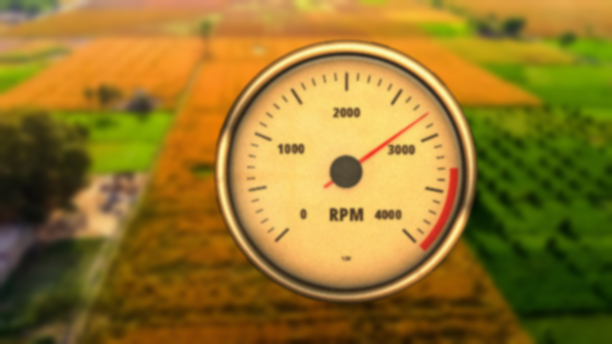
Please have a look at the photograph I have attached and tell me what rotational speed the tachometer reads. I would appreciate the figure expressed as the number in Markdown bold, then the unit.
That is **2800** rpm
